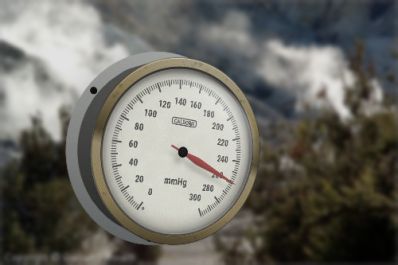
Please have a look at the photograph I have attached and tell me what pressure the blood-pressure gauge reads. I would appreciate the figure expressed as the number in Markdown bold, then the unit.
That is **260** mmHg
